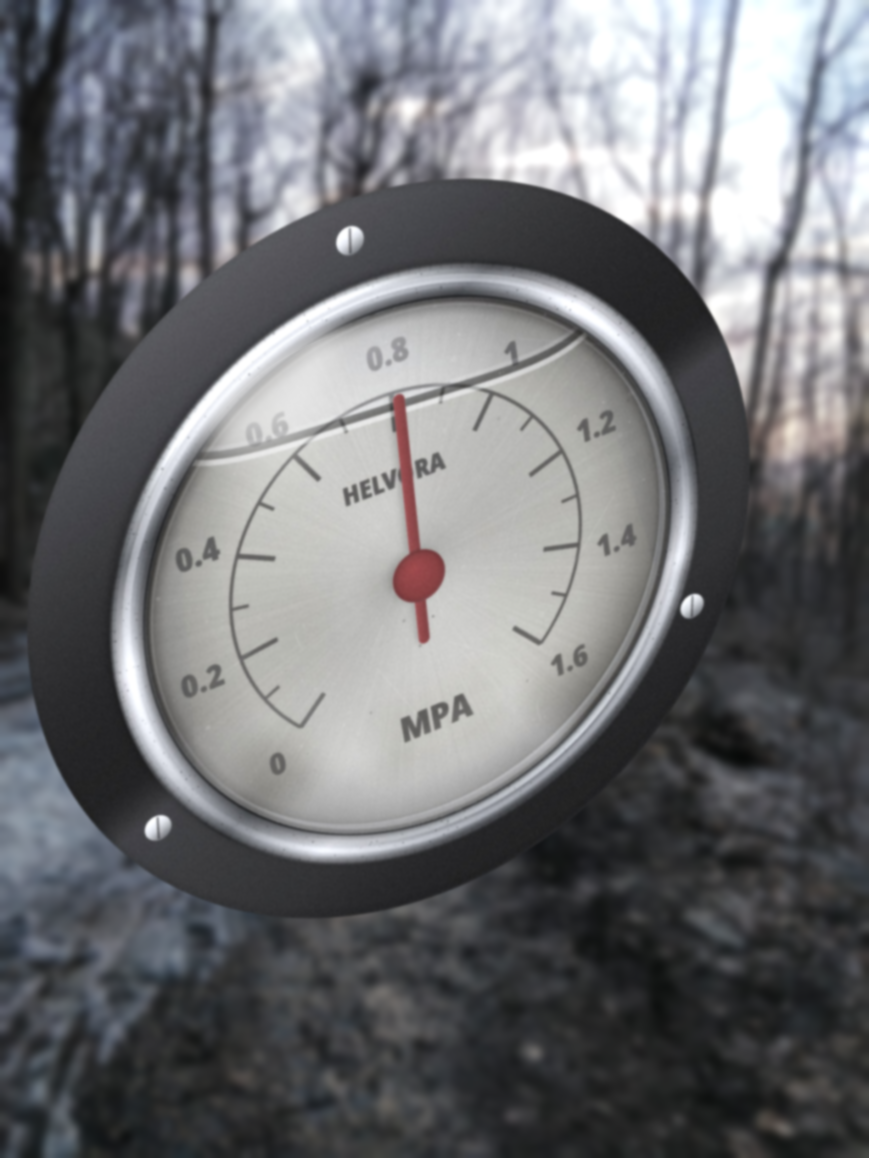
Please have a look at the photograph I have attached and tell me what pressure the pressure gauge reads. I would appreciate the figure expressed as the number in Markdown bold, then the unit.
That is **0.8** MPa
